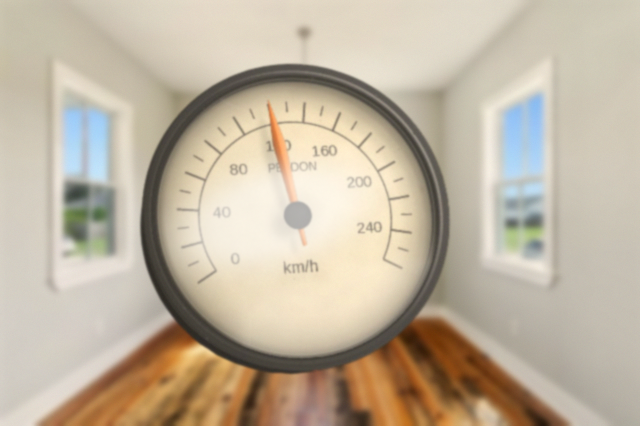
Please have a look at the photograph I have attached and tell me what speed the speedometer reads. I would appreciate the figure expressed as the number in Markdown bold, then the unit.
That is **120** km/h
